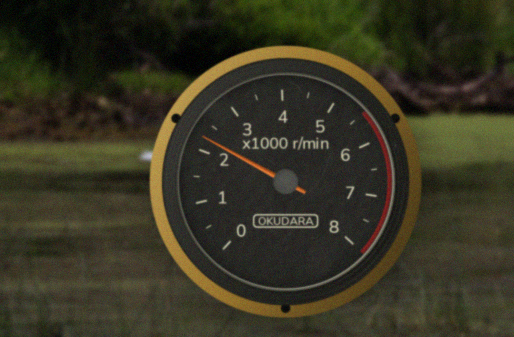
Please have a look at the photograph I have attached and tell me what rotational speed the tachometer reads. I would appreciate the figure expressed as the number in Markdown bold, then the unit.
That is **2250** rpm
